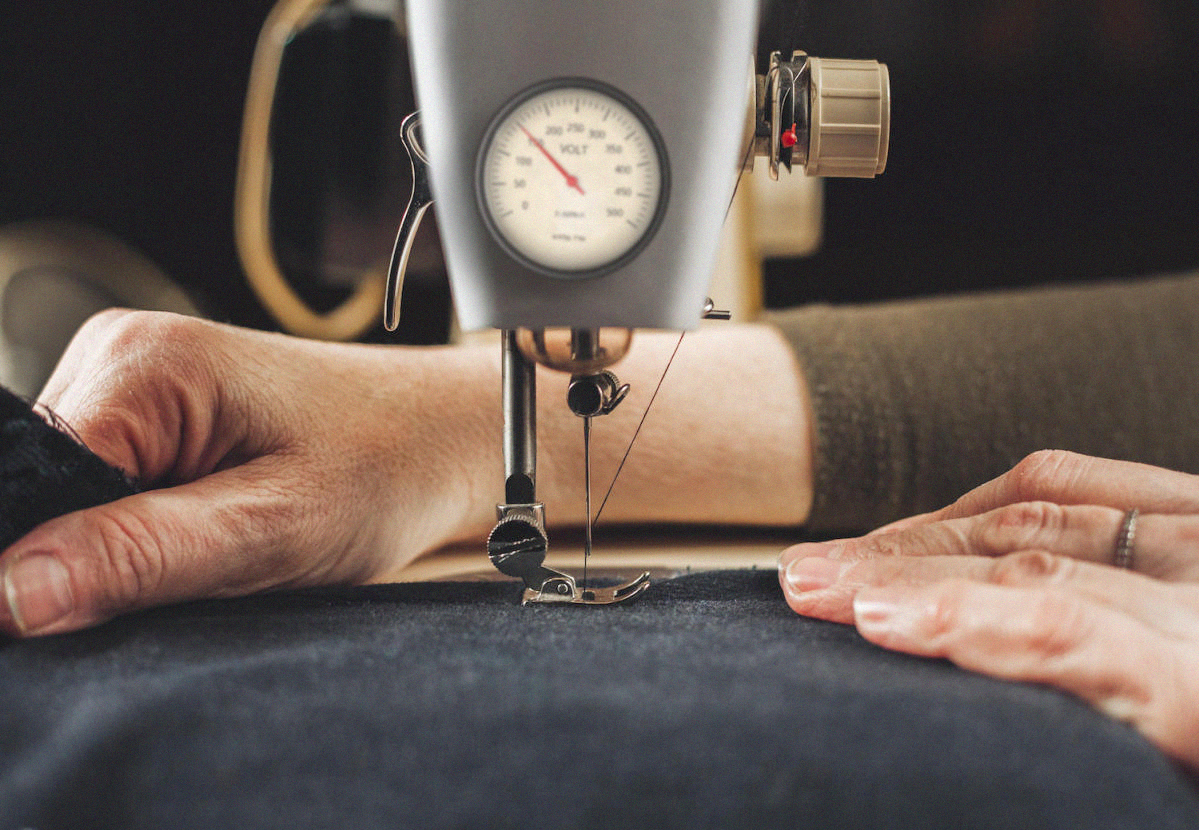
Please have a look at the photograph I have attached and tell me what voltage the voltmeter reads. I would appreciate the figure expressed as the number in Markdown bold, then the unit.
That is **150** V
